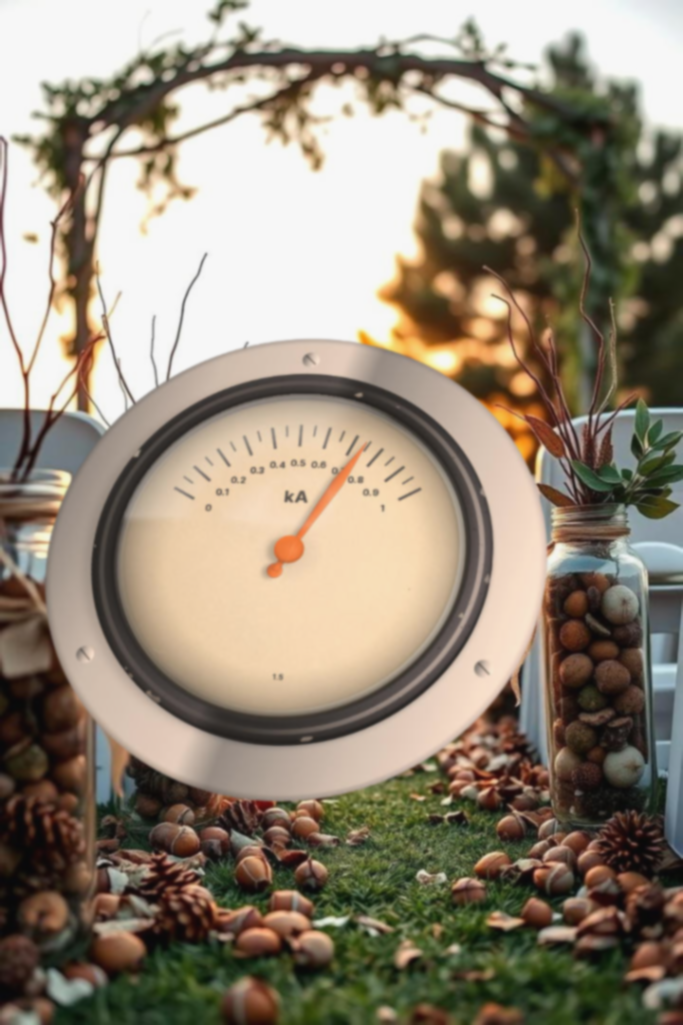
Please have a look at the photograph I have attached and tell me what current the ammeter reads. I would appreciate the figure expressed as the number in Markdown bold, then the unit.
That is **0.75** kA
